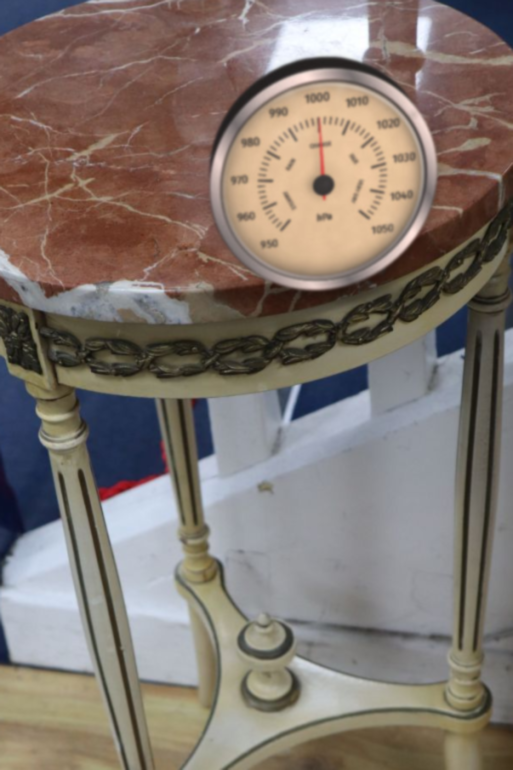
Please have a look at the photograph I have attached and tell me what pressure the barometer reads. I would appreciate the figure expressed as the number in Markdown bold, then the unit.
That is **1000** hPa
